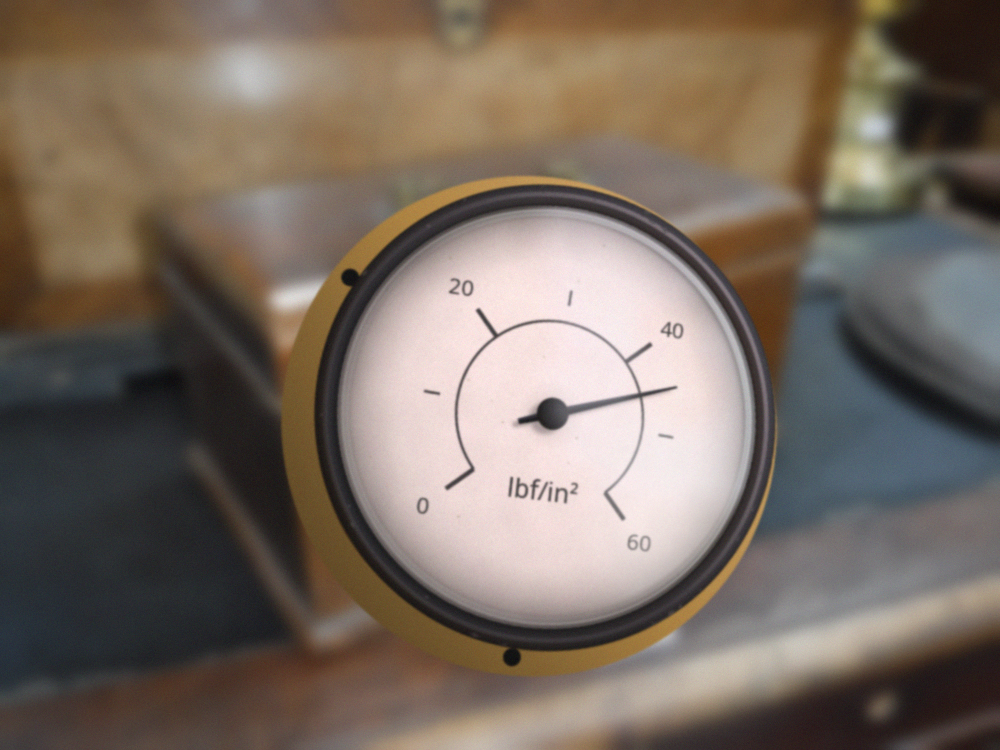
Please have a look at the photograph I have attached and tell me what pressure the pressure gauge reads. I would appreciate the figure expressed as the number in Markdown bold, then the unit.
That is **45** psi
